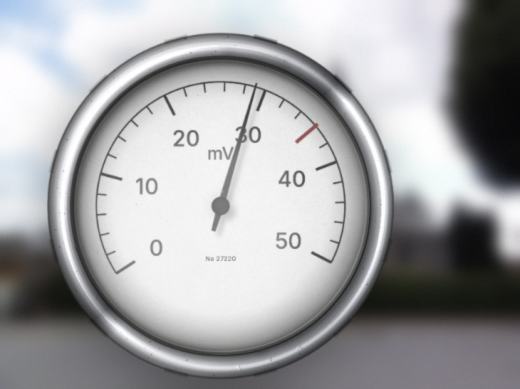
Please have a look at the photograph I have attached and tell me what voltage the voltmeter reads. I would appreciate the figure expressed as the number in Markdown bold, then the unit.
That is **29** mV
